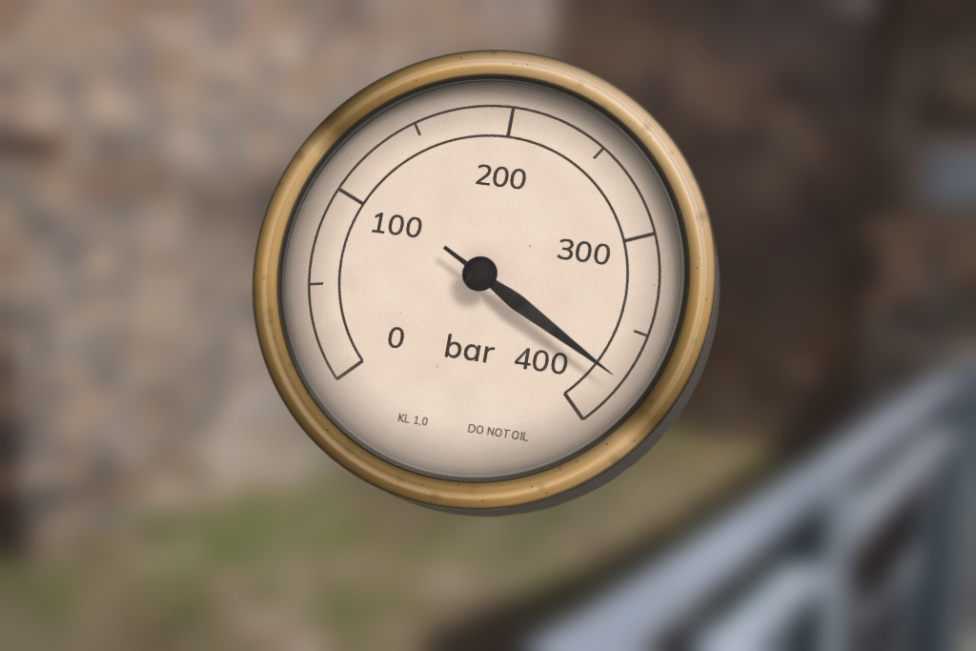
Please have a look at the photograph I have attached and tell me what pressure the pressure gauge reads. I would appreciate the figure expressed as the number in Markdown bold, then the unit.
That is **375** bar
